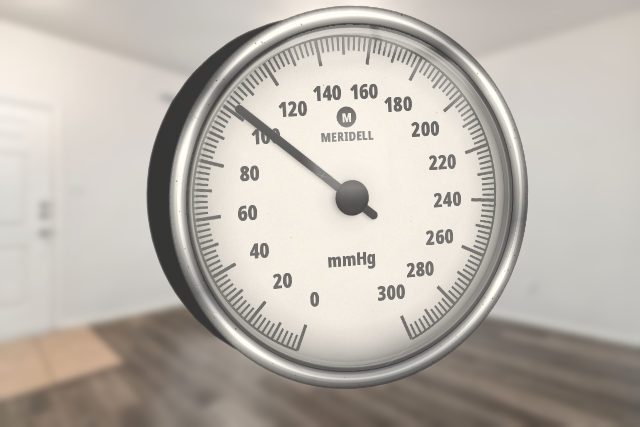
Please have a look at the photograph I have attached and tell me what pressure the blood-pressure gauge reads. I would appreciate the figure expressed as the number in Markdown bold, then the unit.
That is **102** mmHg
